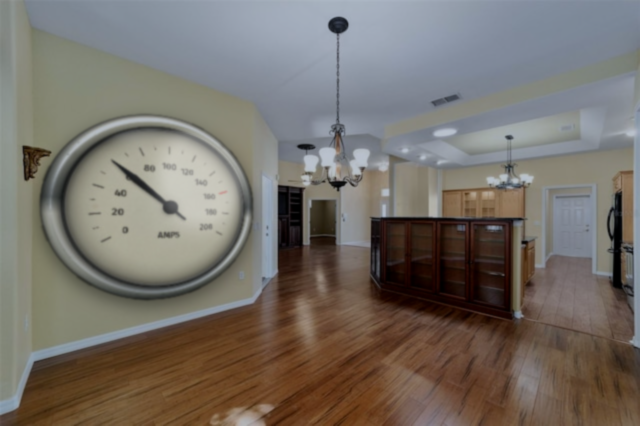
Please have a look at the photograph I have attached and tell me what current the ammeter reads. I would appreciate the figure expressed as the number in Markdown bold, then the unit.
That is **60** A
